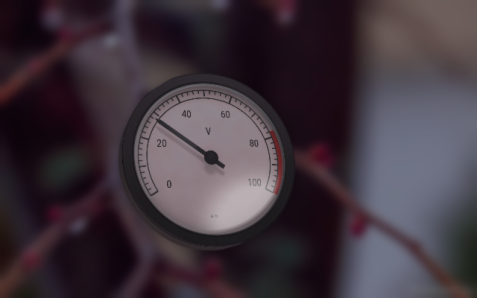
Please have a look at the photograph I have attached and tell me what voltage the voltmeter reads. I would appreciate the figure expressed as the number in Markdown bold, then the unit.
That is **28** V
